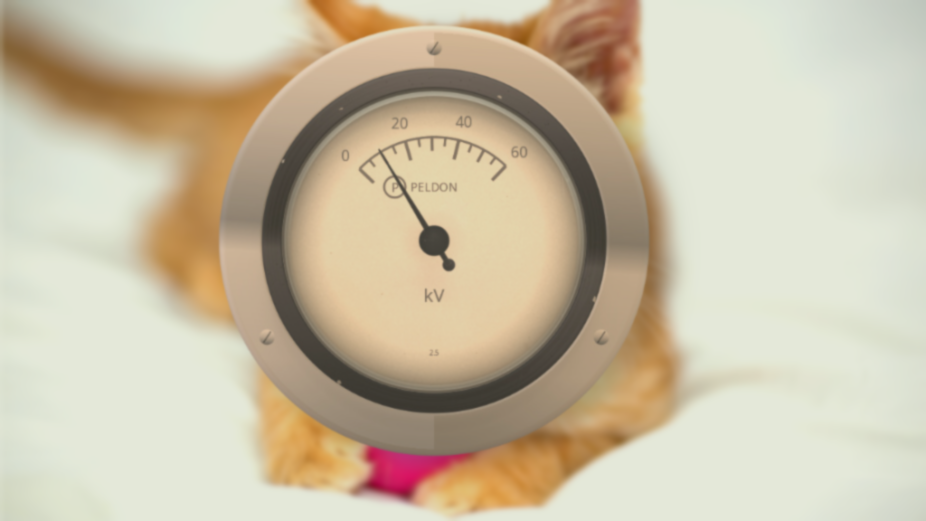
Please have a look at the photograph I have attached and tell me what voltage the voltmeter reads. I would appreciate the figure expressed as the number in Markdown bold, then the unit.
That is **10** kV
